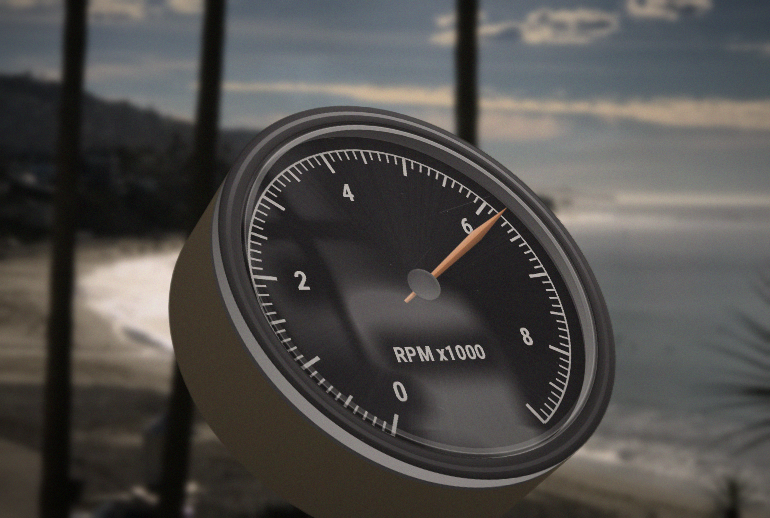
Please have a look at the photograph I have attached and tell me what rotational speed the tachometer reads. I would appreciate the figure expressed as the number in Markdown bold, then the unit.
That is **6200** rpm
